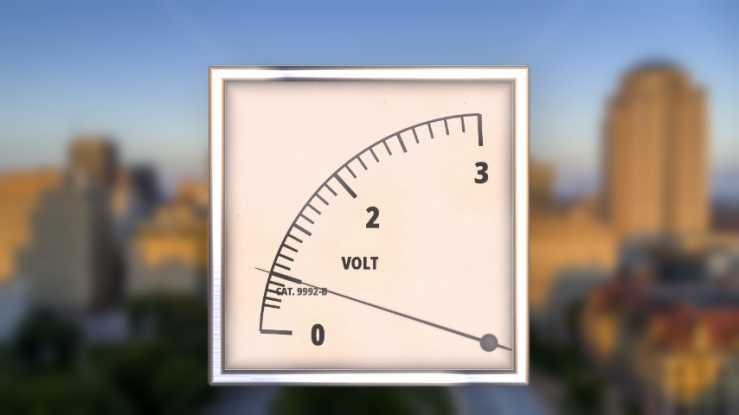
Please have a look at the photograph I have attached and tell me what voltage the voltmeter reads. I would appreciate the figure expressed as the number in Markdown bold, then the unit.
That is **1** V
